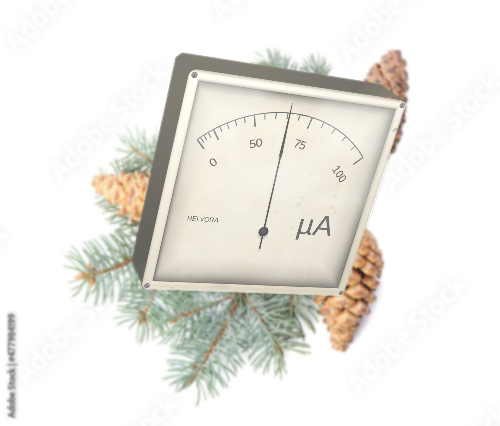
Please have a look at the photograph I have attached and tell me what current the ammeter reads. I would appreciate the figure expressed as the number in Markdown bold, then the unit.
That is **65** µA
